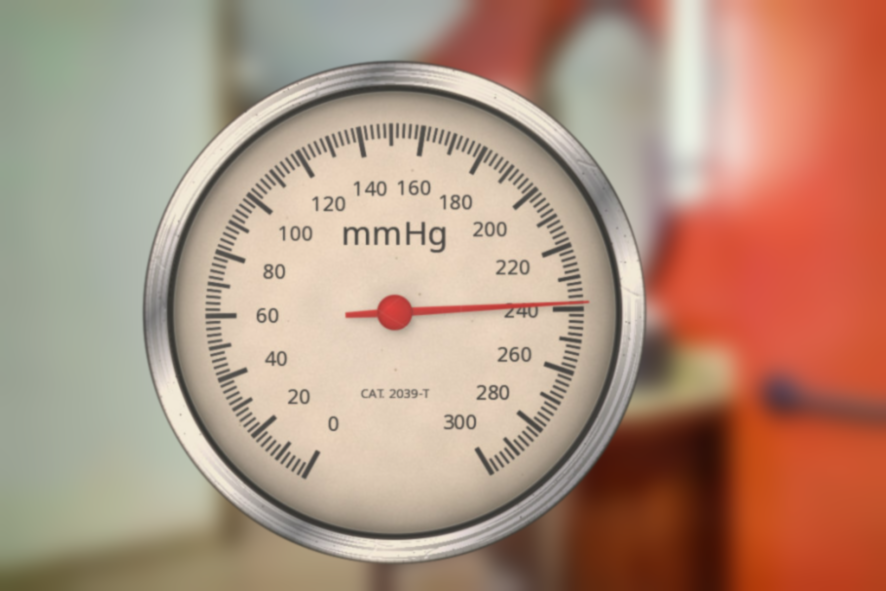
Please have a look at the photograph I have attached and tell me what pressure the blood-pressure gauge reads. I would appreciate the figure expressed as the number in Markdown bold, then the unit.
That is **238** mmHg
